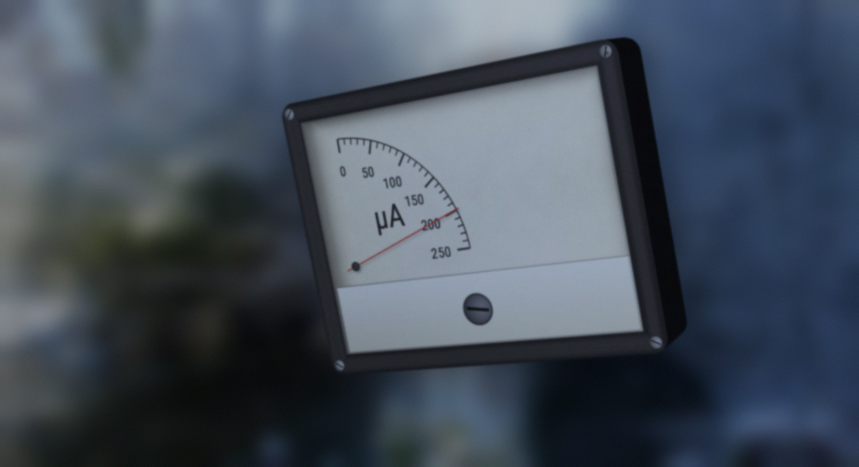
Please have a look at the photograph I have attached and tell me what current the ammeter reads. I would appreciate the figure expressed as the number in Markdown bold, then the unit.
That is **200** µA
